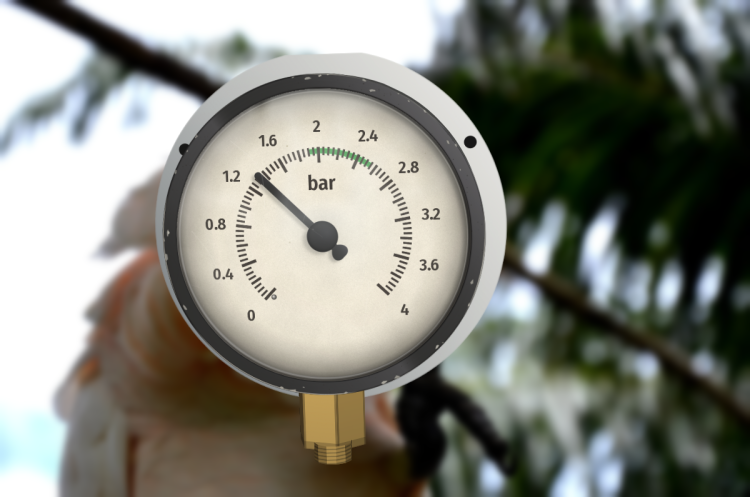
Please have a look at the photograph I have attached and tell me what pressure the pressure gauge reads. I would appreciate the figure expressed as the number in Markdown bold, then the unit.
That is **1.35** bar
